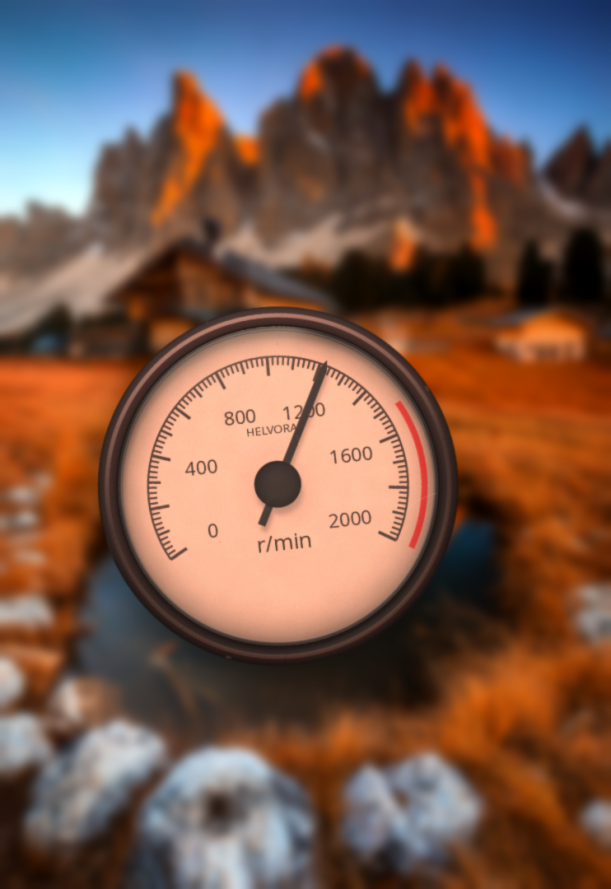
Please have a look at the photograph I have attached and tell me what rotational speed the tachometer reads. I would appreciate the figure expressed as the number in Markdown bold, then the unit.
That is **1220** rpm
